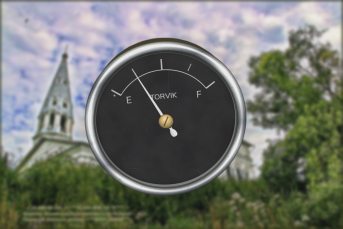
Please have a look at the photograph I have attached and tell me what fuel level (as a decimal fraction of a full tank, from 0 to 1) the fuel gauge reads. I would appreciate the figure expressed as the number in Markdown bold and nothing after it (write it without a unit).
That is **0.25**
